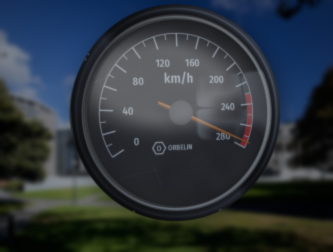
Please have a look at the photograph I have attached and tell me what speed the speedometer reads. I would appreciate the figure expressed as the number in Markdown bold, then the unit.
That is **275** km/h
